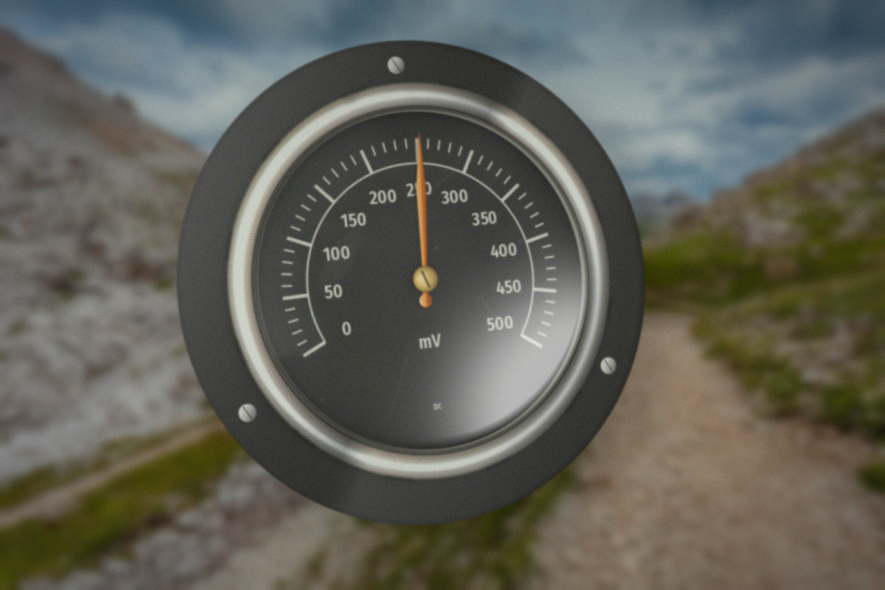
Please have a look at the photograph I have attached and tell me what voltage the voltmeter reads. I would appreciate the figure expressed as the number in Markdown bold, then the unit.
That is **250** mV
